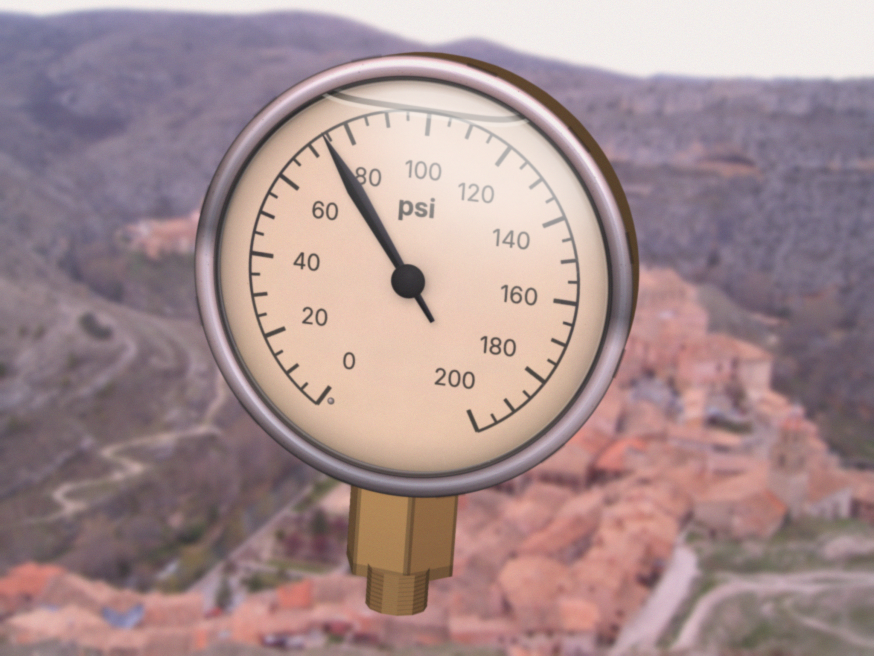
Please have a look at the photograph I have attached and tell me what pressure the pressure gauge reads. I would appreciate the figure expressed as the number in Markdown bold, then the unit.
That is **75** psi
